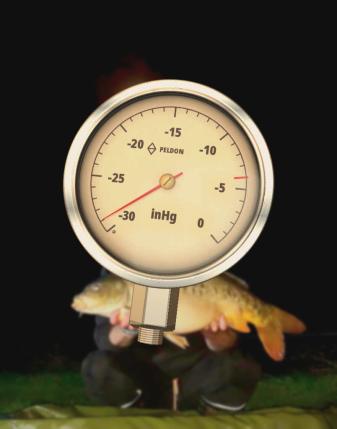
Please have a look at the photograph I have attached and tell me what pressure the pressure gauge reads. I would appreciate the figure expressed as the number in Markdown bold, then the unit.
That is **-29** inHg
